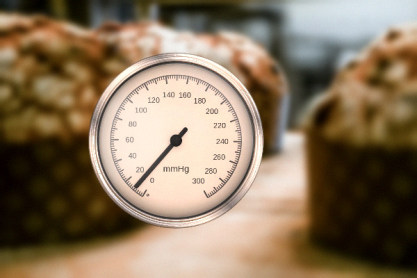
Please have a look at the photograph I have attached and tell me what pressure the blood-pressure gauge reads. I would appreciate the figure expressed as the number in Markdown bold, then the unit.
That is **10** mmHg
